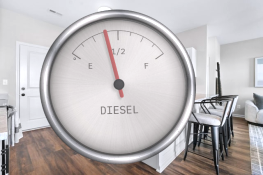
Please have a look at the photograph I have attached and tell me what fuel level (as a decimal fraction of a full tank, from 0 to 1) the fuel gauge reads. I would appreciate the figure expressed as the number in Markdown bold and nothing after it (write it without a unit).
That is **0.375**
